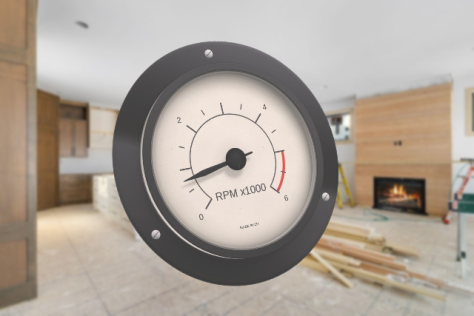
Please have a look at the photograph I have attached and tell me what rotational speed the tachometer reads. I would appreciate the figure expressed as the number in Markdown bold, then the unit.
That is **750** rpm
